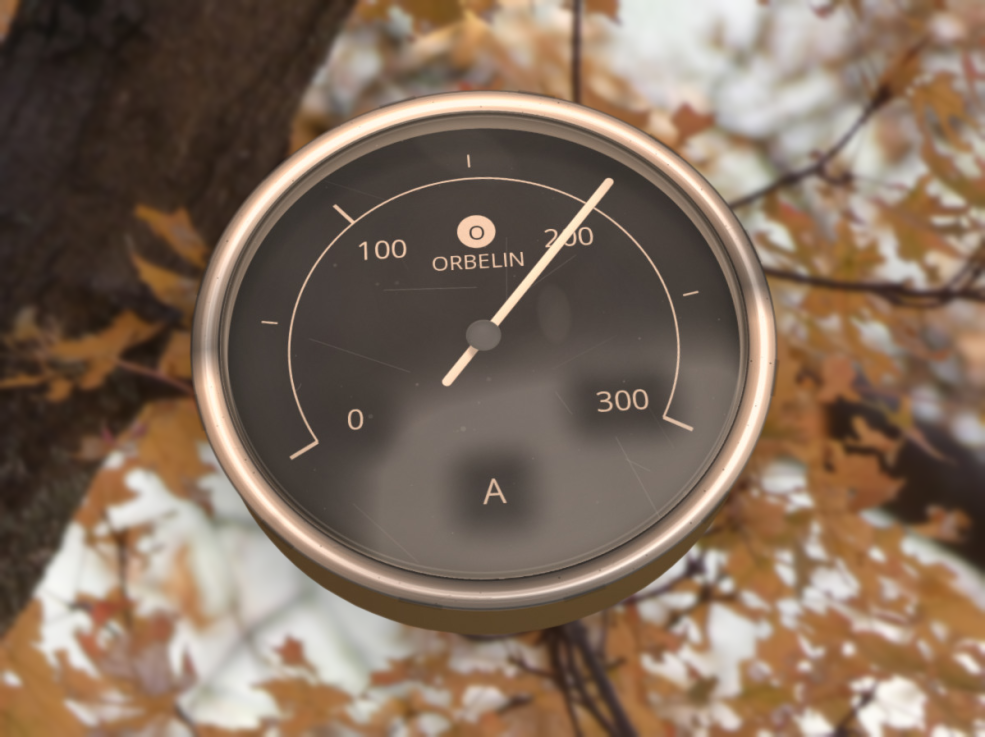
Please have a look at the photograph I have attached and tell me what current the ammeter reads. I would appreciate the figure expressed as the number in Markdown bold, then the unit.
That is **200** A
